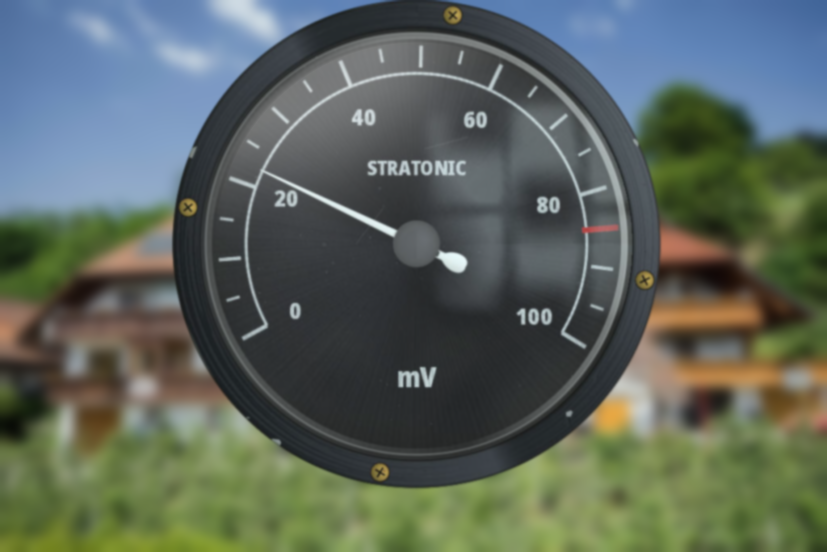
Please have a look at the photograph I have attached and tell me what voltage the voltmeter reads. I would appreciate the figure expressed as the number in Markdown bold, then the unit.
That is **22.5** mV
